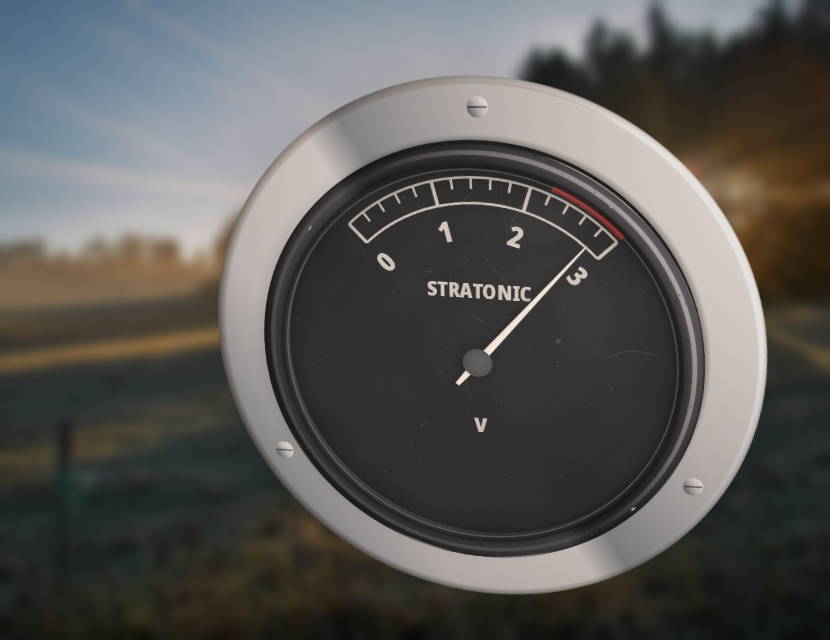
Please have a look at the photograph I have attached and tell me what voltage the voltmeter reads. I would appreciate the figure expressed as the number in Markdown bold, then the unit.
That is **2.8** V
